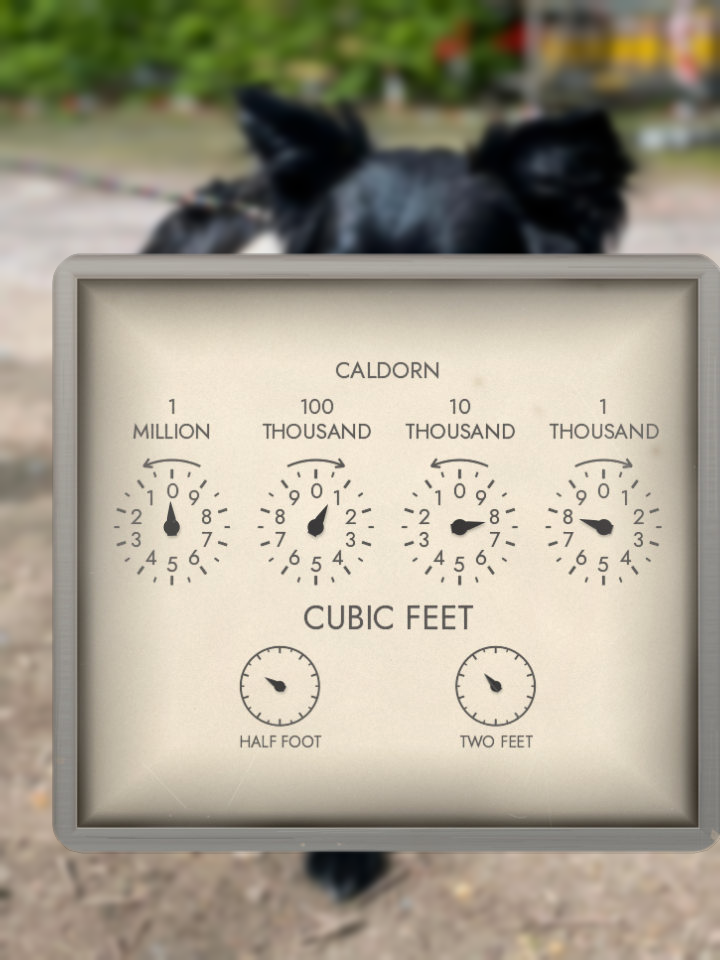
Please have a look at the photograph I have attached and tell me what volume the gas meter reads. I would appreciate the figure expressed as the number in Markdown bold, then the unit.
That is **7800** ft³
